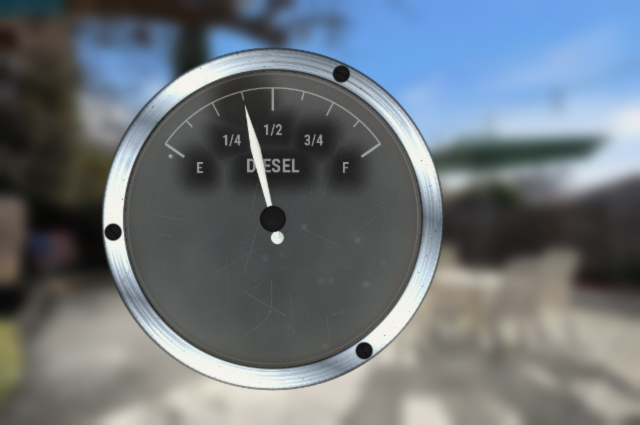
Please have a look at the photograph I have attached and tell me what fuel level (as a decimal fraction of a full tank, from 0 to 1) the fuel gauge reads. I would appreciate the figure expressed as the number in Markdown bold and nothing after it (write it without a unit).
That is **0.375**
